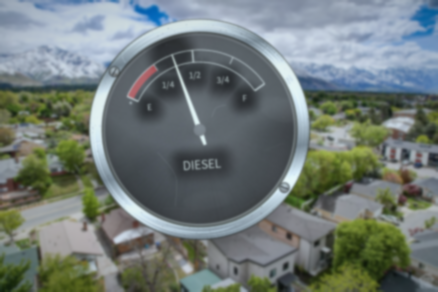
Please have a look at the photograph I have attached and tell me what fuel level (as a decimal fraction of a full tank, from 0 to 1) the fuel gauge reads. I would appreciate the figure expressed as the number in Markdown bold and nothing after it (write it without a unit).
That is **0.375**
